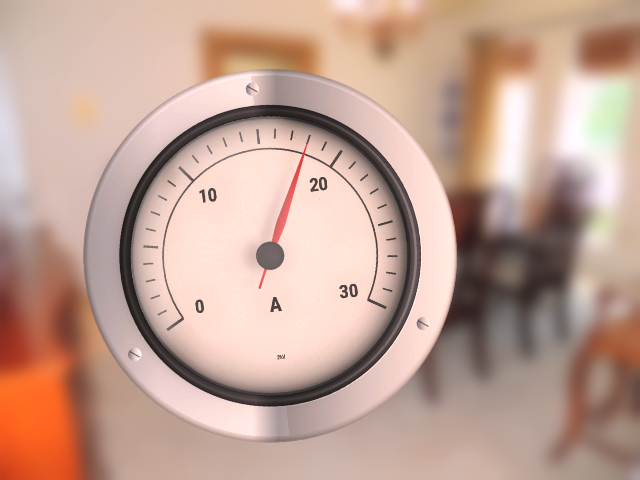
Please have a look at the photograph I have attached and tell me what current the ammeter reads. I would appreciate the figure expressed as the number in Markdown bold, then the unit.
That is **18** A
